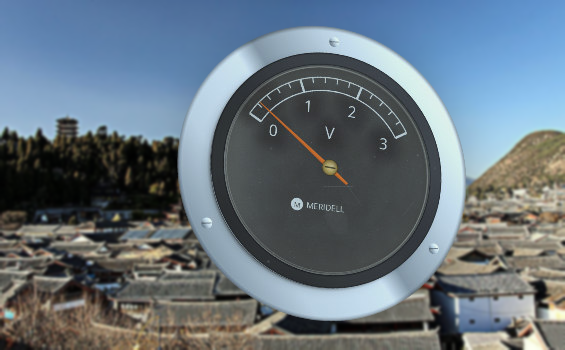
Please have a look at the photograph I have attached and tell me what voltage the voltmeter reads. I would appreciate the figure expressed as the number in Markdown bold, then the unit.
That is **0.2** V
